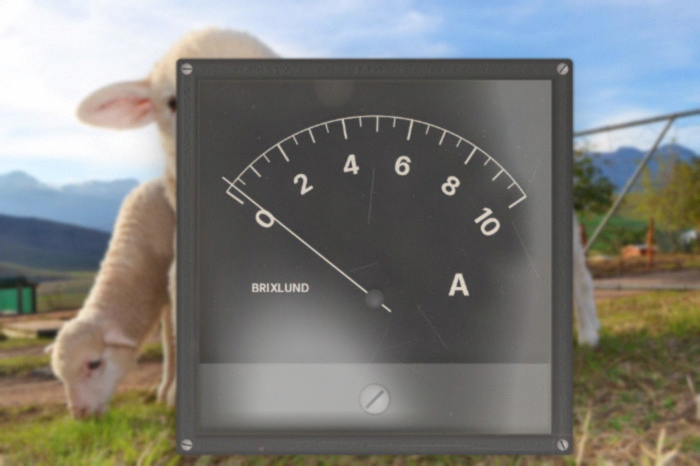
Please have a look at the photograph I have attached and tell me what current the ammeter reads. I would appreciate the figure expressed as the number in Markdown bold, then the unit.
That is **0.25** A
